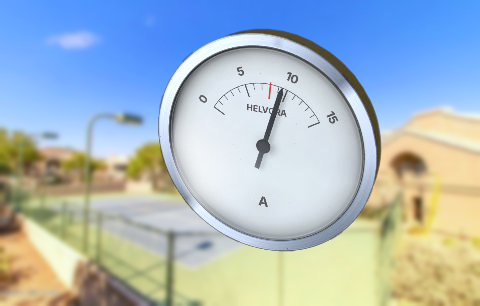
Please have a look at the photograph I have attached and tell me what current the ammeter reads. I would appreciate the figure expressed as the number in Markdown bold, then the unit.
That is **9.5** A
